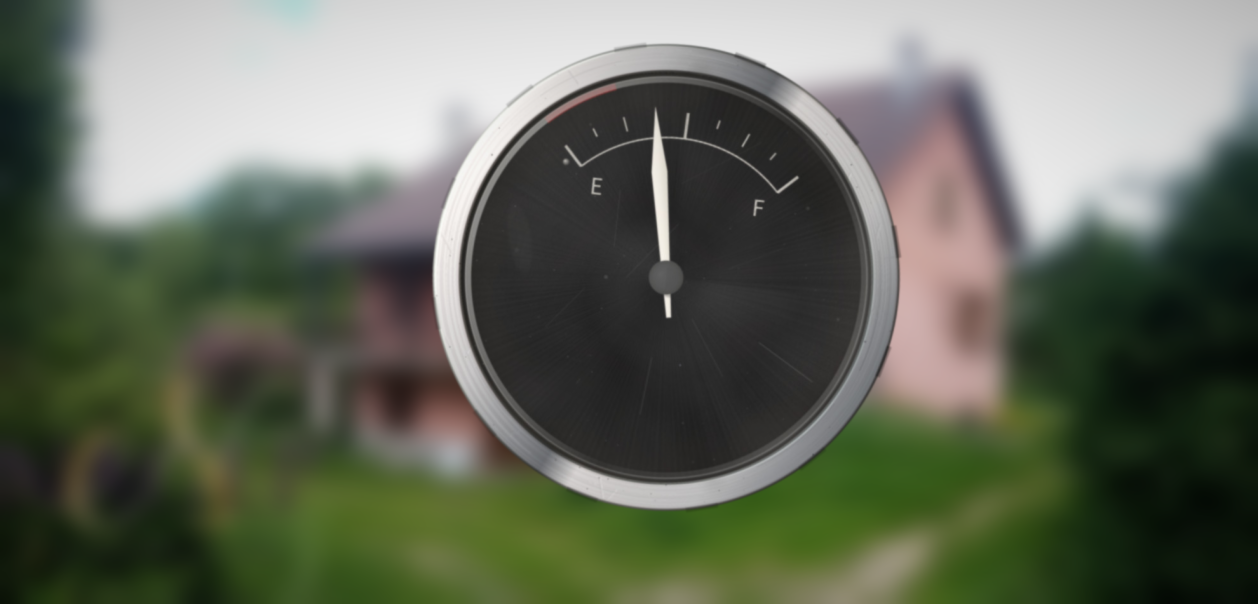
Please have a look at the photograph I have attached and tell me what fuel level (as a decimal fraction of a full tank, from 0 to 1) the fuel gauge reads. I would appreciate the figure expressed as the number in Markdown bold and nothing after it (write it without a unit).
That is **0.375**
